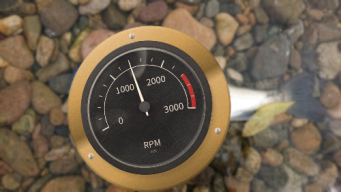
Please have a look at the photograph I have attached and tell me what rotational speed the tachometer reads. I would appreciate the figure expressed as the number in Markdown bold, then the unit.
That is **1400** rpm
